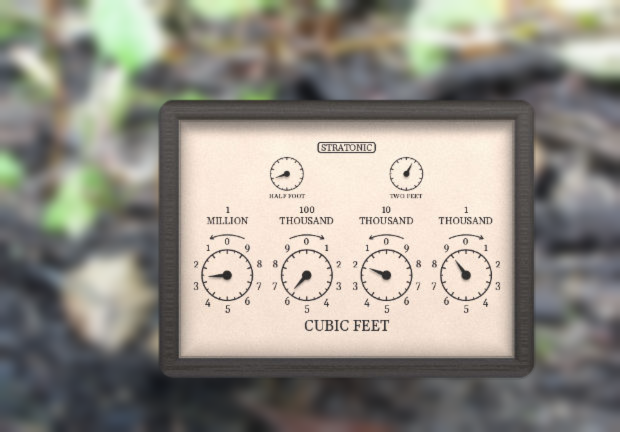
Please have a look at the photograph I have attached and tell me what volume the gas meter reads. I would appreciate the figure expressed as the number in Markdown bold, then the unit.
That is **261900** ft³
